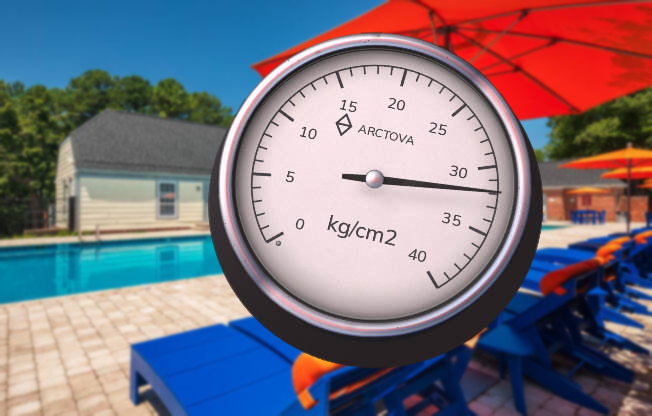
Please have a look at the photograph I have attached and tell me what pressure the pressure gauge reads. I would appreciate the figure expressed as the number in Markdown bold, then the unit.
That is **32** kg/cm²
